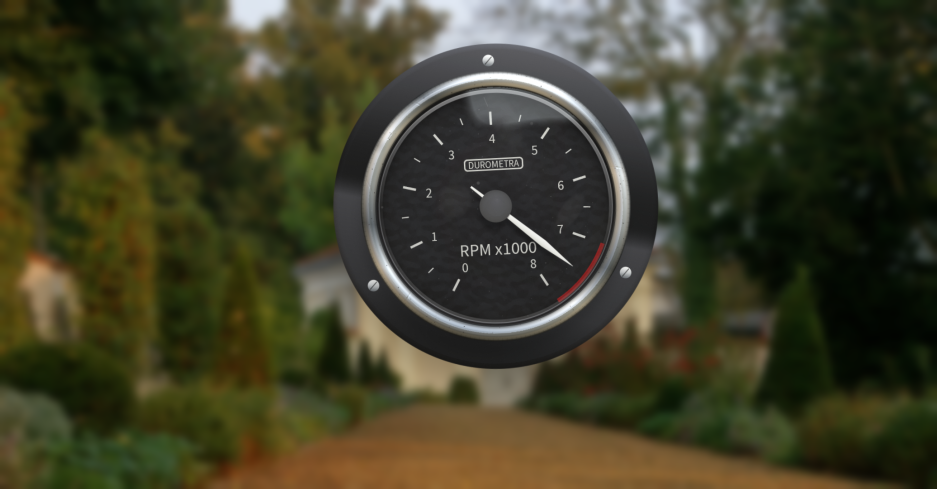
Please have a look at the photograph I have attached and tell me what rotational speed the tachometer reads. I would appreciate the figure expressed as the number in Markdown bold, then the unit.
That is **7500** rpm
